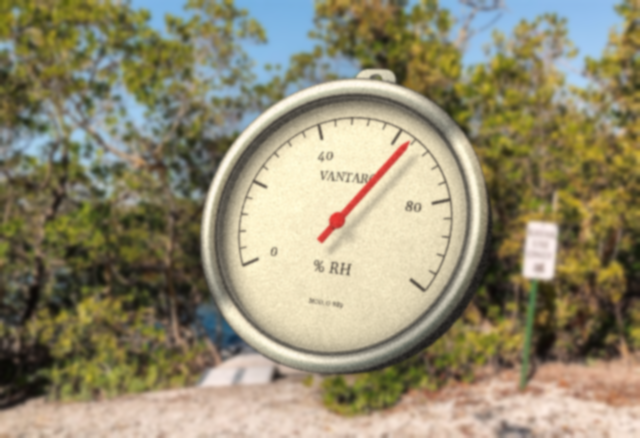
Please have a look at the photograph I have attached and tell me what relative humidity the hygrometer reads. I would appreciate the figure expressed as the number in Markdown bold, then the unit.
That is **64** %
